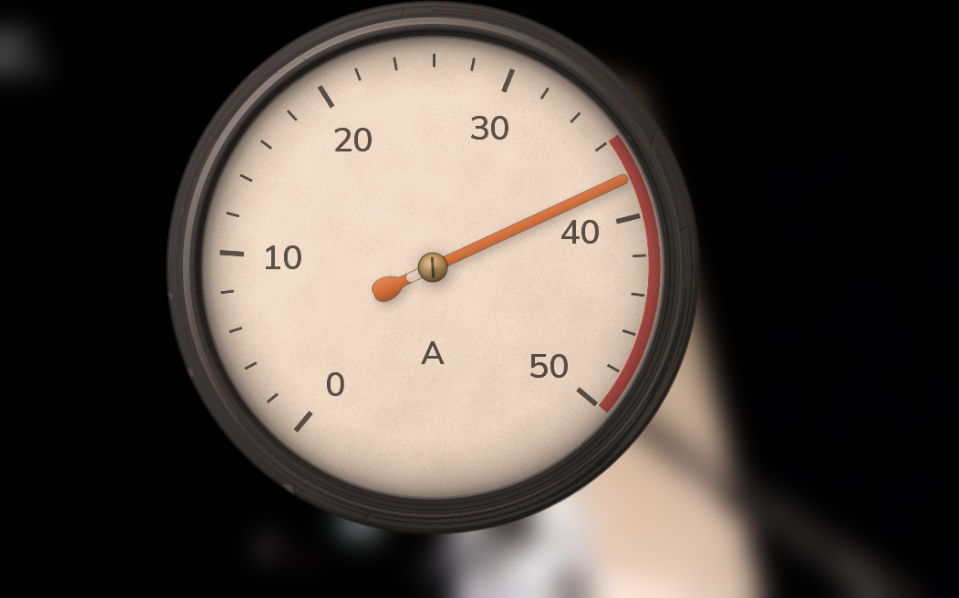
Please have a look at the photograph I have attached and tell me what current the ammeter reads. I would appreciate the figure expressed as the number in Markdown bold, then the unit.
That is **38** A
